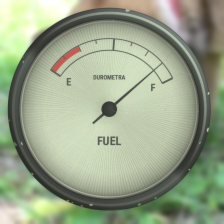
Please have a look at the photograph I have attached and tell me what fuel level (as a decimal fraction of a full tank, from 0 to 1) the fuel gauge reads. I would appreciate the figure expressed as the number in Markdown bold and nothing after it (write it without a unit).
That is **0.875**
